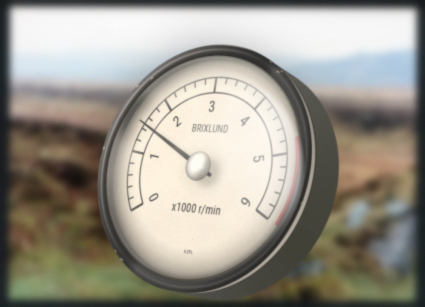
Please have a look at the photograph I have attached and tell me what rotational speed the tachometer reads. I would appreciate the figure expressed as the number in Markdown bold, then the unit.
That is **1500** rpm
